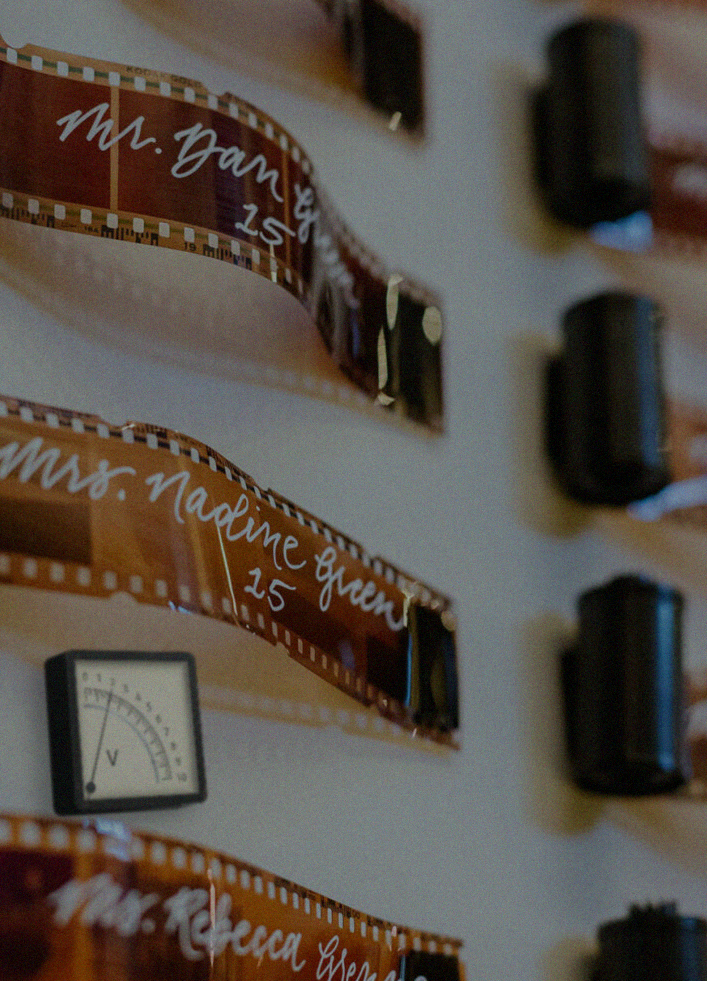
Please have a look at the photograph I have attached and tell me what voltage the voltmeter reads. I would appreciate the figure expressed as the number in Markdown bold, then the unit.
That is **2** V
